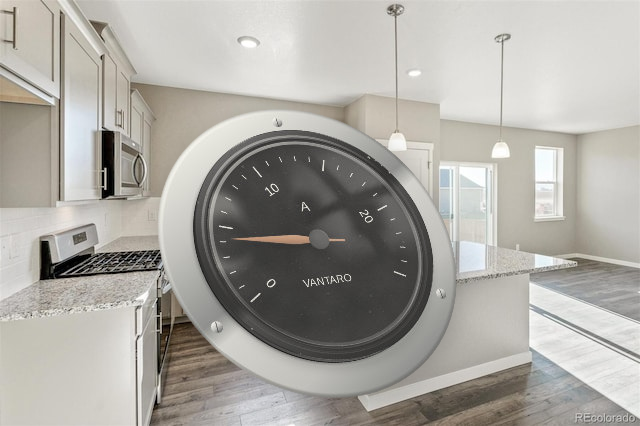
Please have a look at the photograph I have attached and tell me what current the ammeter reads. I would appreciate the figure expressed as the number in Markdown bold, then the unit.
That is **4** A
